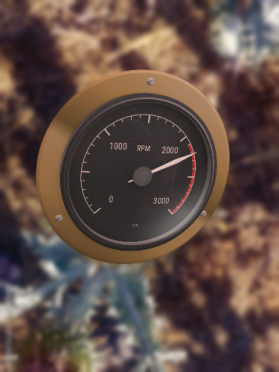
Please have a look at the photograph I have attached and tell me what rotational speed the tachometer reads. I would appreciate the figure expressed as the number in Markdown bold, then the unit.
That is **2200** rpm
